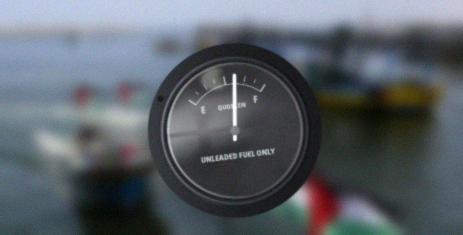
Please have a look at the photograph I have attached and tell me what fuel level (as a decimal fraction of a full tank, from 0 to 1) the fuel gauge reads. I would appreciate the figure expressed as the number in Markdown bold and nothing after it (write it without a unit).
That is **0.625**
